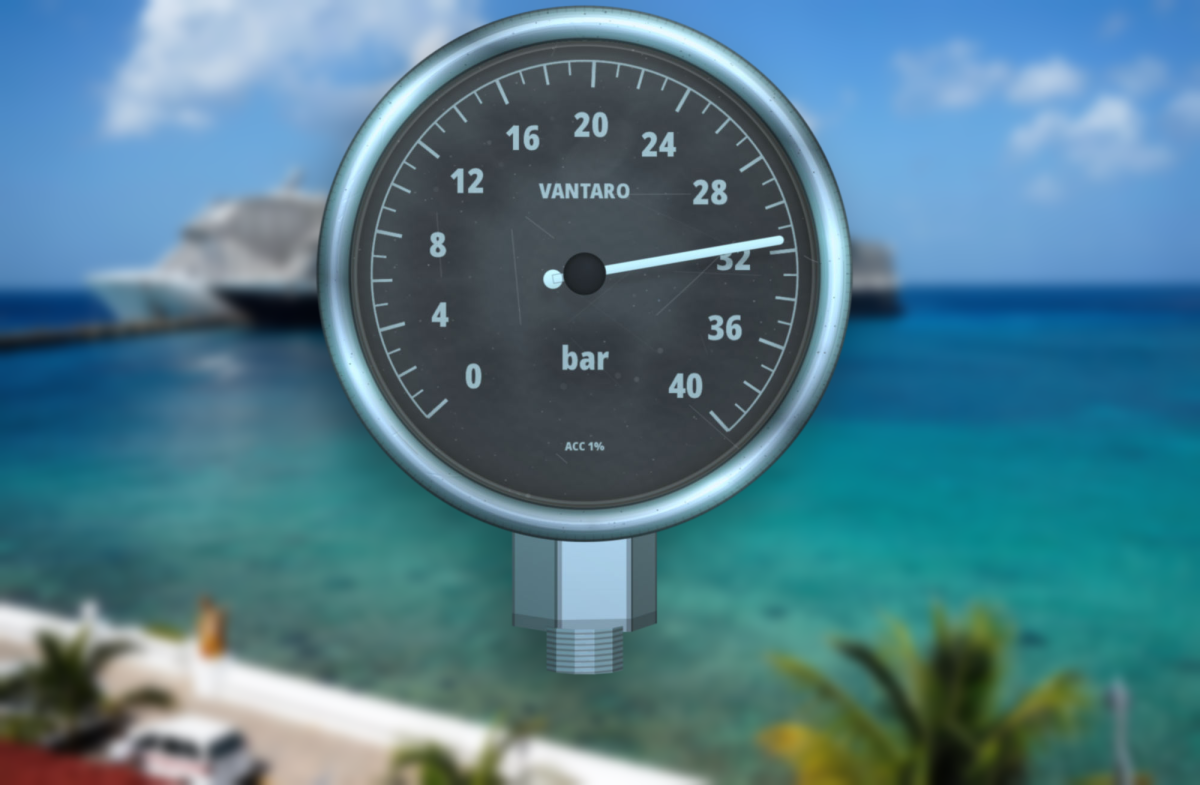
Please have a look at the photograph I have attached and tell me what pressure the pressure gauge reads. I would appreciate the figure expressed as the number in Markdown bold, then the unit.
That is **31.5** bar
